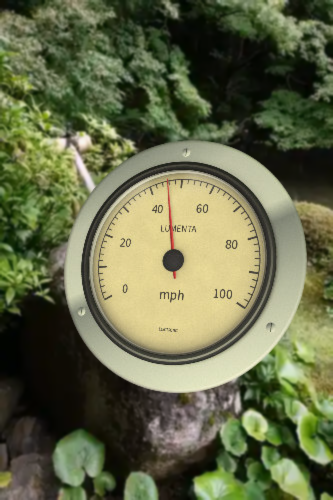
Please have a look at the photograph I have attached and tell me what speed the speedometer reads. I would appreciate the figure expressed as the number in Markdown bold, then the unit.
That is **46** mph
